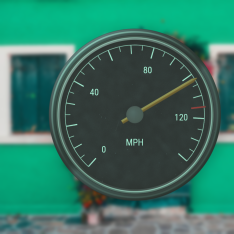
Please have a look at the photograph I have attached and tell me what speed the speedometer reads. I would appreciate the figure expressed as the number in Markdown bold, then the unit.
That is **102.5** mph
